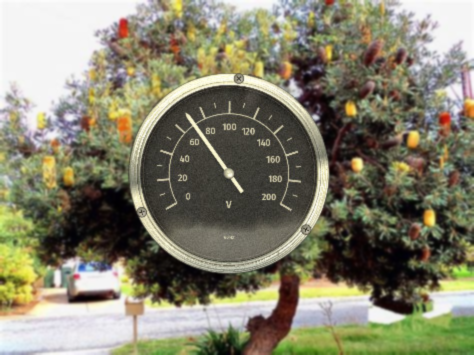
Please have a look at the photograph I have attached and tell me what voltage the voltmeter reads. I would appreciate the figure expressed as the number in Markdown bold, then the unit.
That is **70** V
